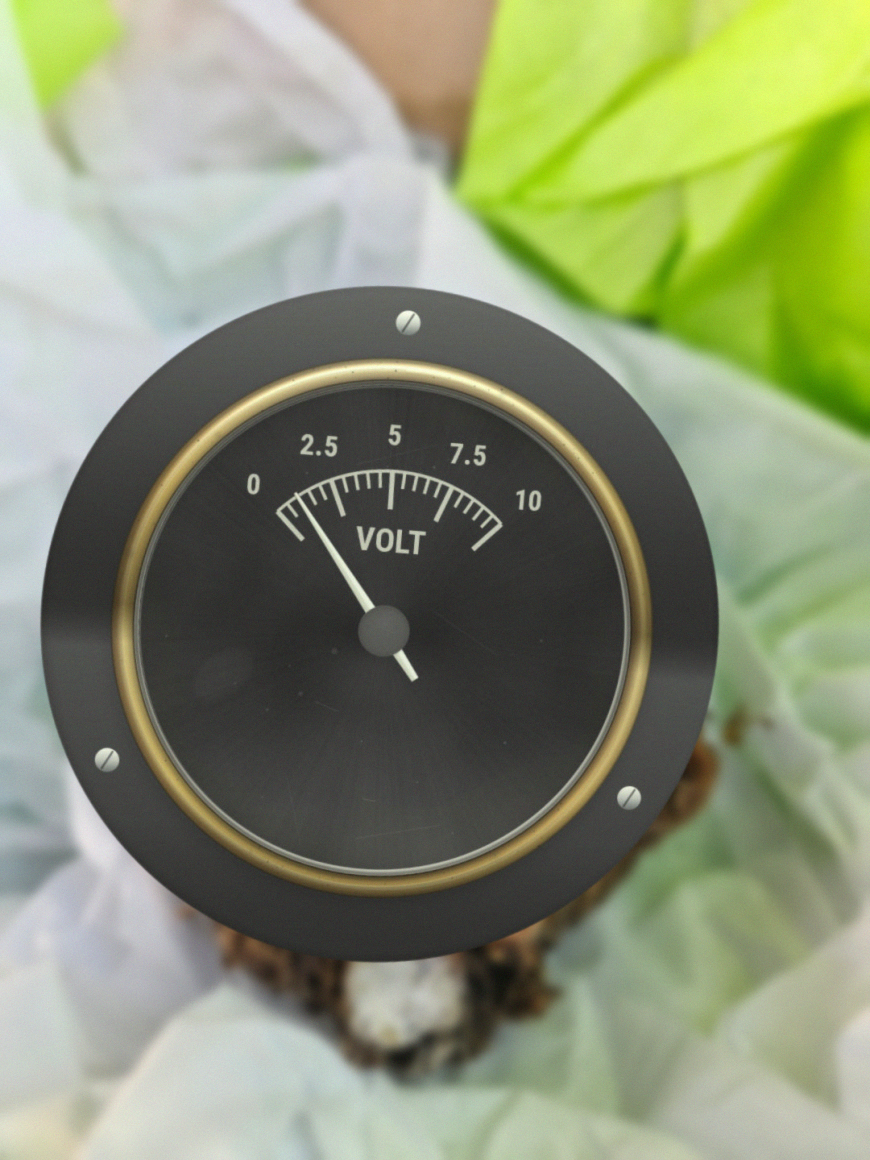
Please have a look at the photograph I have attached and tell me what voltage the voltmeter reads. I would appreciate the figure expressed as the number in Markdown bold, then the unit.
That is **1** V
